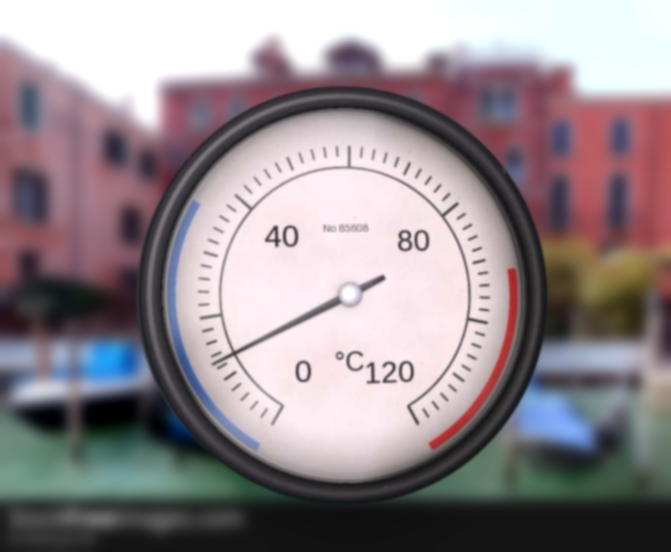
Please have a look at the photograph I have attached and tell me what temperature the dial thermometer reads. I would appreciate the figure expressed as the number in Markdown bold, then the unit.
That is **13** °C
